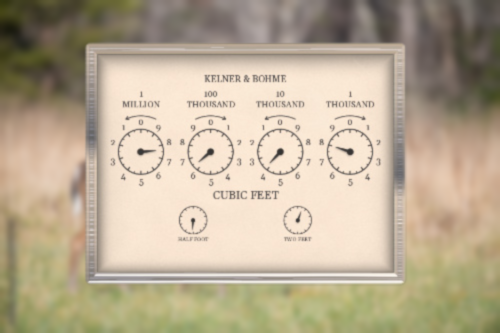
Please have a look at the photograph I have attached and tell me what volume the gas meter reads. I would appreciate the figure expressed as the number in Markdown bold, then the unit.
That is **763800** ft³
